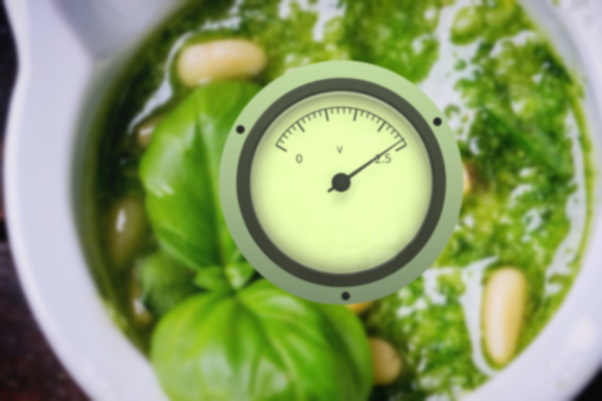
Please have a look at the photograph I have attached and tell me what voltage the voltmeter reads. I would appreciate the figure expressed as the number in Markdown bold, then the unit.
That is **2.4** V
